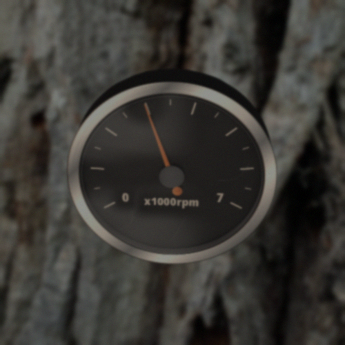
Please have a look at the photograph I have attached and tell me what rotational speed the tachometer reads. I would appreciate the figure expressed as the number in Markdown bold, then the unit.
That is **3000** rpm
